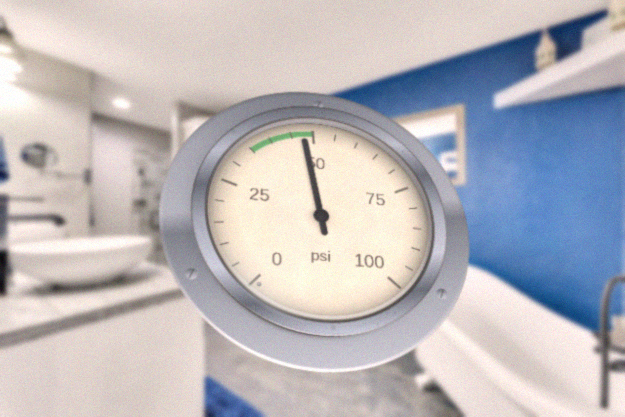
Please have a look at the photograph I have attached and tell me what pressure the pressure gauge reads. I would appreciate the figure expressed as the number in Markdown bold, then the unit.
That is **47.5** psi
